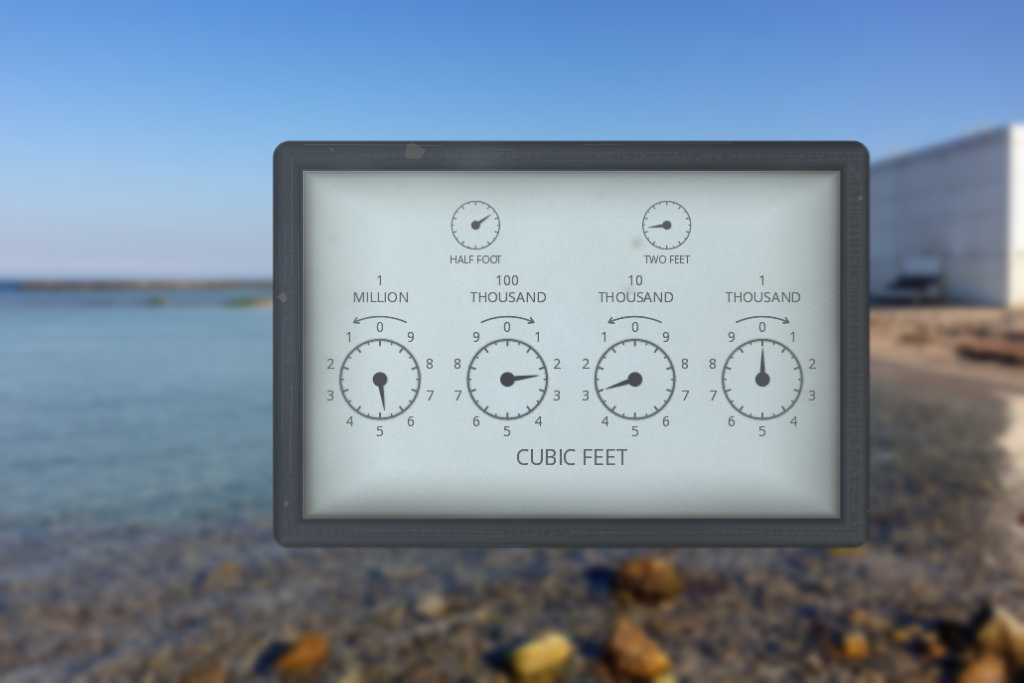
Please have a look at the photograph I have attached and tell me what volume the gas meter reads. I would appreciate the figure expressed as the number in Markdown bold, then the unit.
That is **523000** ft³
